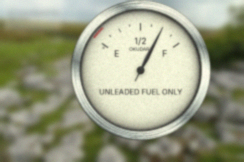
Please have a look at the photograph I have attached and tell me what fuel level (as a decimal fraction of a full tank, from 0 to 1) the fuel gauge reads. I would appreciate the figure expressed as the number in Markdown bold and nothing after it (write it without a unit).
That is **0.75**
